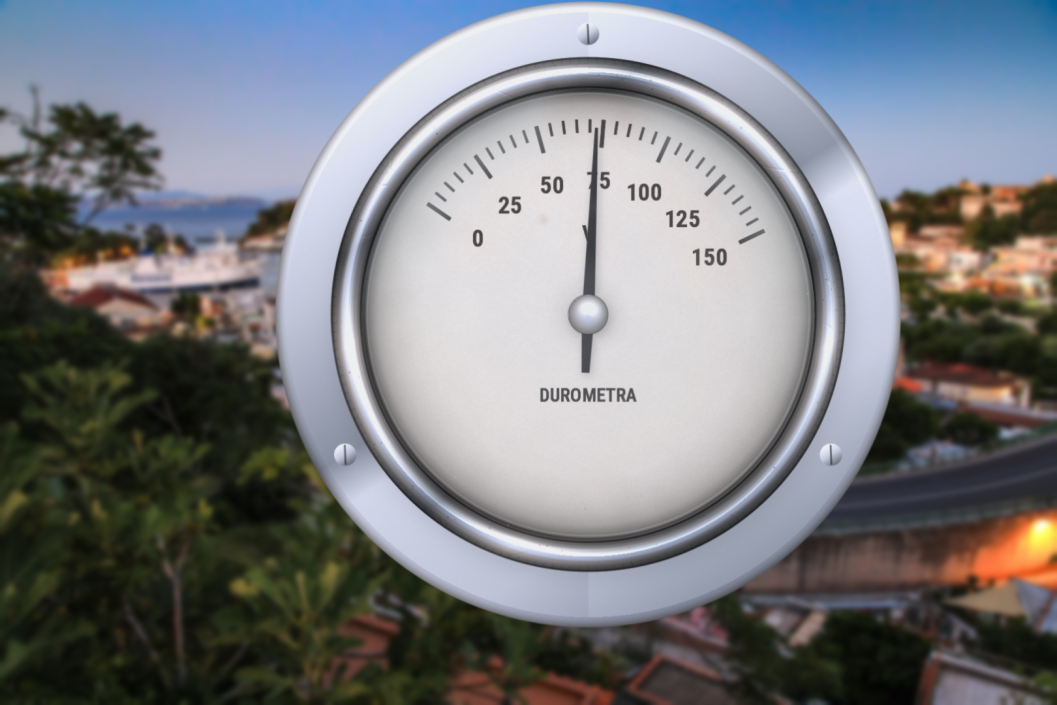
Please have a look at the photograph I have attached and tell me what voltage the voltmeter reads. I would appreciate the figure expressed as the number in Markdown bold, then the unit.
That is **72.5** V
